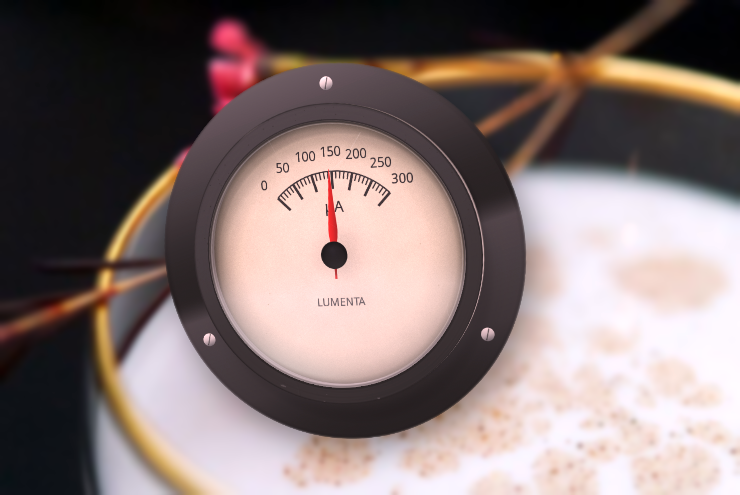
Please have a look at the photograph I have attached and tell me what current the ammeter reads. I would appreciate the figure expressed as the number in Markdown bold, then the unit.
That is **150** µA
